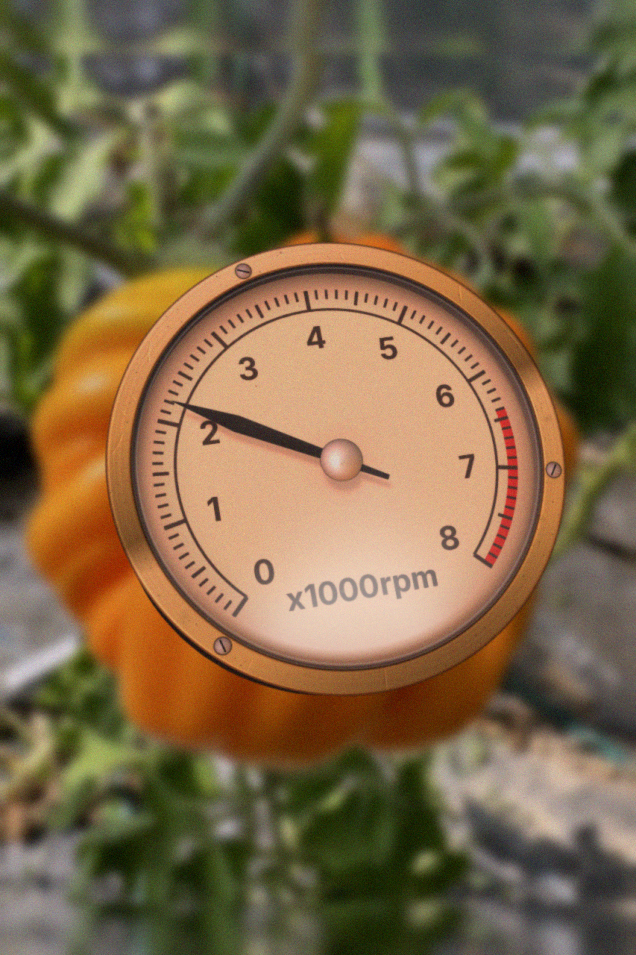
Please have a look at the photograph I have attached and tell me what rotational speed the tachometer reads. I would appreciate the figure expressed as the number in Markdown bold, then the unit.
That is **2200** rpm
